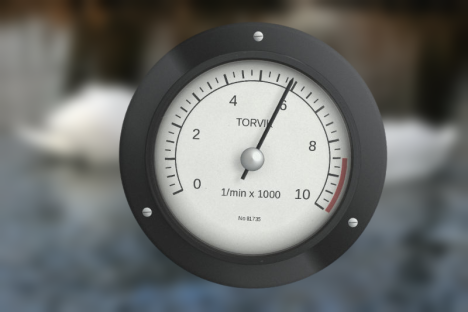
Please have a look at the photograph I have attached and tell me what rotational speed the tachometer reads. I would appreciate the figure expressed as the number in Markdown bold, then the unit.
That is **5875** rpm
